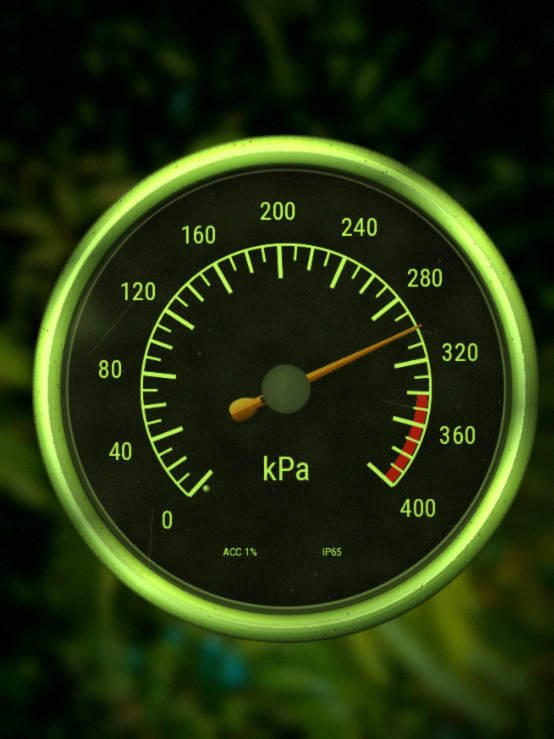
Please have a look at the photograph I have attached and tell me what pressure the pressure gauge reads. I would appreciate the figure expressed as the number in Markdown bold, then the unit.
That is **300** kPa
